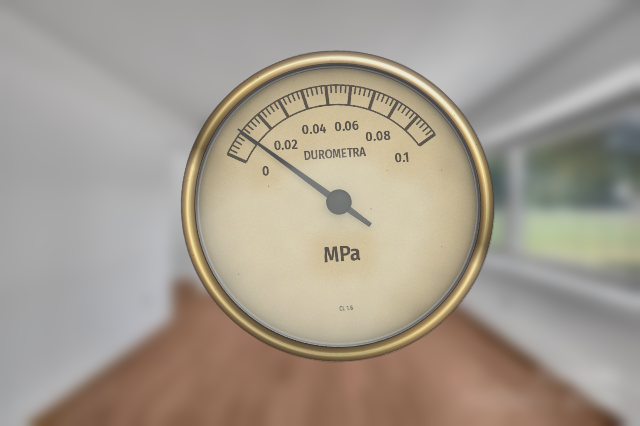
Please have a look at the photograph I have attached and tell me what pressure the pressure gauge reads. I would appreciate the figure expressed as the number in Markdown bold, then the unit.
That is **0.01** MPa
